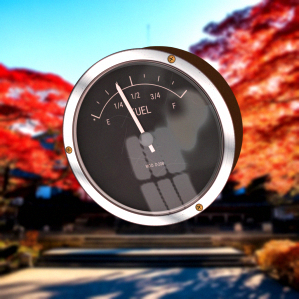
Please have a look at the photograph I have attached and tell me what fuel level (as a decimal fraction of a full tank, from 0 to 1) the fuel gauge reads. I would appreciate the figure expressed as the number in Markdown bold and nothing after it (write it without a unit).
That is **0.375**
